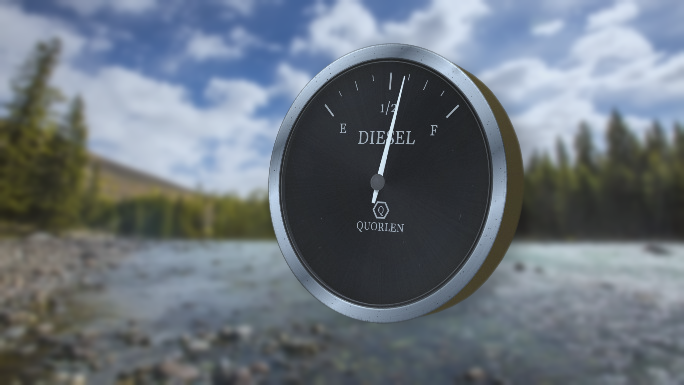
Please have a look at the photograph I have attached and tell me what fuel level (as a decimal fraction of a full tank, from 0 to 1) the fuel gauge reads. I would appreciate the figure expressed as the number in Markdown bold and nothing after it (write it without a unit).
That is **0.625**
